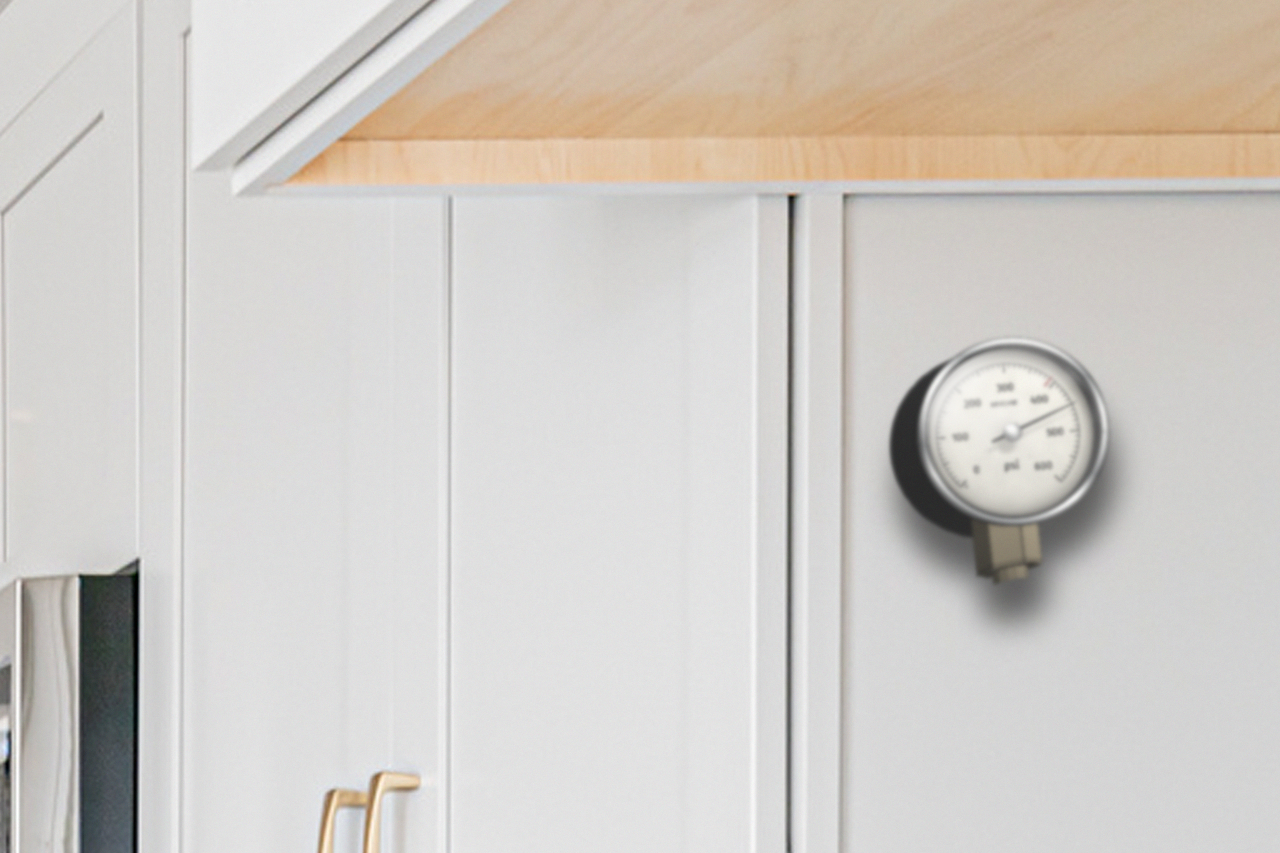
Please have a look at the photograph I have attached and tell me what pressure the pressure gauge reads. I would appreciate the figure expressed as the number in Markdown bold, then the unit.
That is **450** psi
